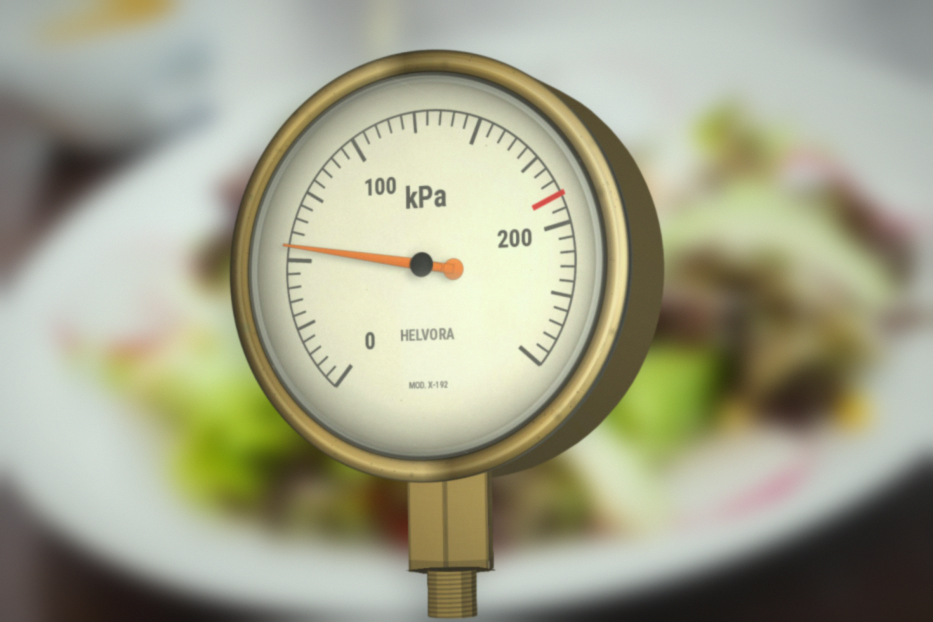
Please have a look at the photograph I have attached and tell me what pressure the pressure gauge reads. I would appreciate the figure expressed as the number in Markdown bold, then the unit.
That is **55** kPa
